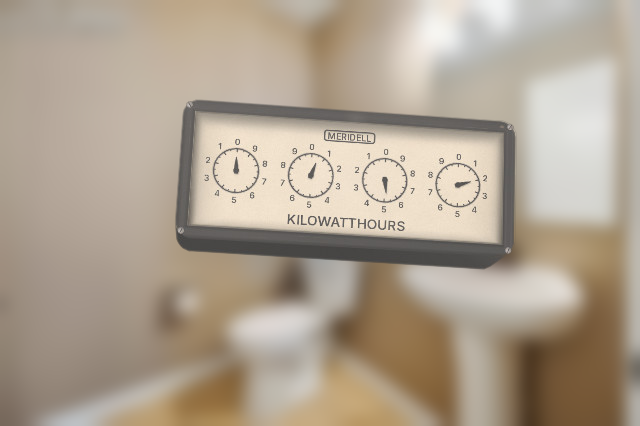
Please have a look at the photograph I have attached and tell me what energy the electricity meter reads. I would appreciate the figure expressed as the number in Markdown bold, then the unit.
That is **52** kWh
